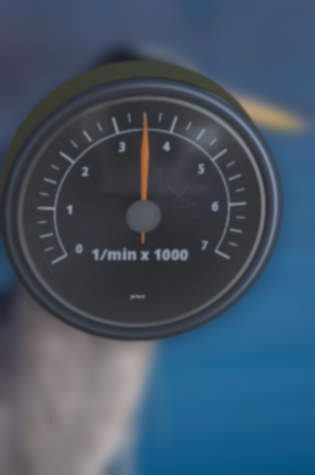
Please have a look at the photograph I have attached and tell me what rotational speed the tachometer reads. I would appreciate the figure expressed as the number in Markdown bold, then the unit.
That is **3500** rpm
